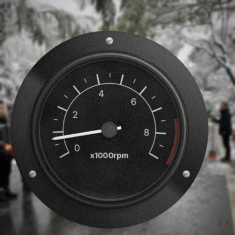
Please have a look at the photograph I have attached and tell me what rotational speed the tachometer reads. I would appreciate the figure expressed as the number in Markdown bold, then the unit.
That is **750** rpm
